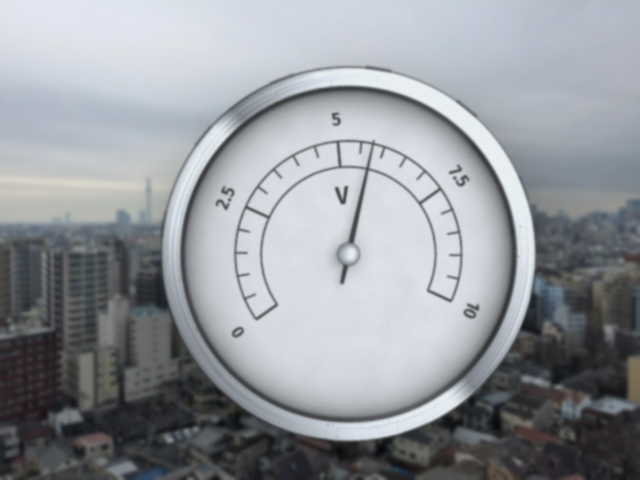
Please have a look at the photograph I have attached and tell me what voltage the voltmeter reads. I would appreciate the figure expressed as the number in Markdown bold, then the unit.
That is **5.75** V
